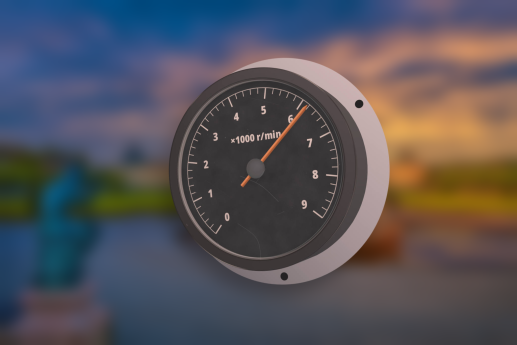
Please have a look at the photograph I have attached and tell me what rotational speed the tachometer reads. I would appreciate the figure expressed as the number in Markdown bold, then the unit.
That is **6200** rpm
